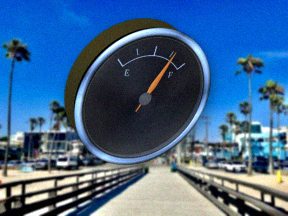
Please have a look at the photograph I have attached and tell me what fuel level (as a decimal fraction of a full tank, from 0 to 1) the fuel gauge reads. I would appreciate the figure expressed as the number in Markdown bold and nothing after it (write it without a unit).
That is **0.75**
